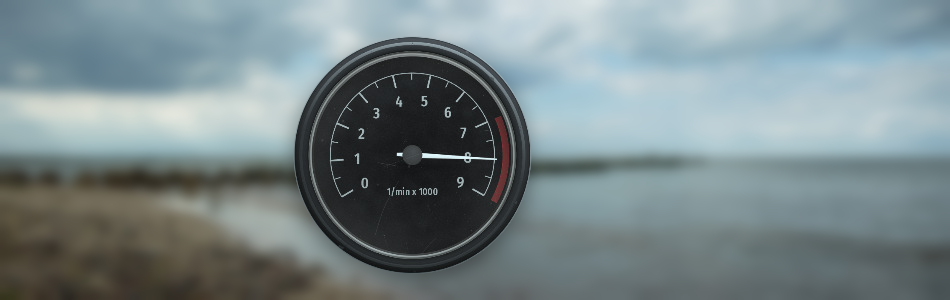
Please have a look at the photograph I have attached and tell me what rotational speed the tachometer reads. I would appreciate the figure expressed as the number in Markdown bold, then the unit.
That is **8000** rpm
